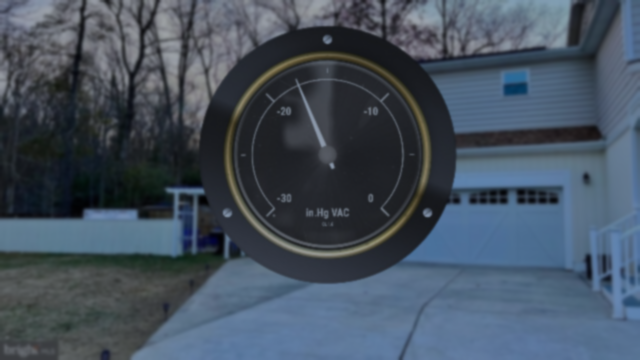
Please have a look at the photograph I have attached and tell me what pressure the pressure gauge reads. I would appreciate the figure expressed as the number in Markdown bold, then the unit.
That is **-17.5** inHg
